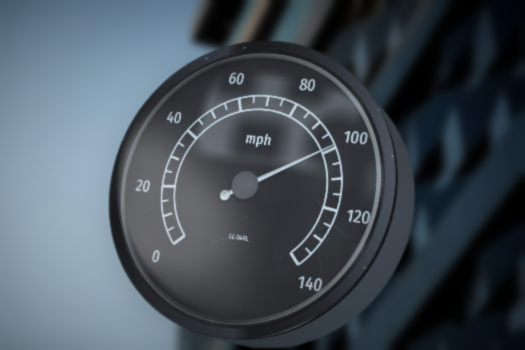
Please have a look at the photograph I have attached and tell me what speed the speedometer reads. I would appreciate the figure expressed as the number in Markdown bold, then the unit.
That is **100** mph
